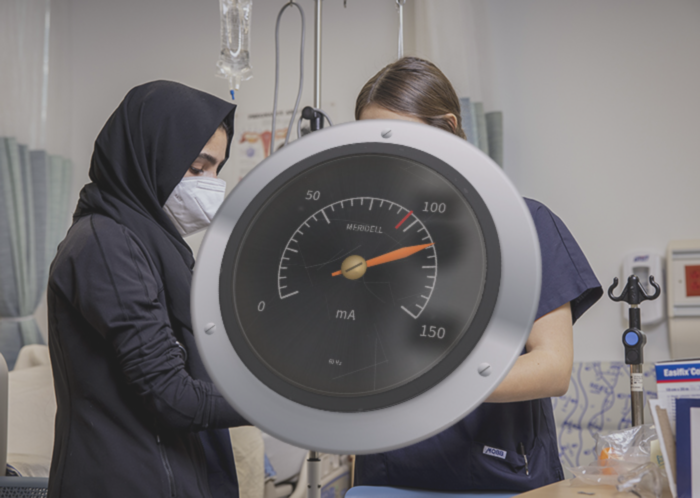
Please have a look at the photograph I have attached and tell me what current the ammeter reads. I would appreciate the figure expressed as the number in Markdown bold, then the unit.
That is **115** mA
